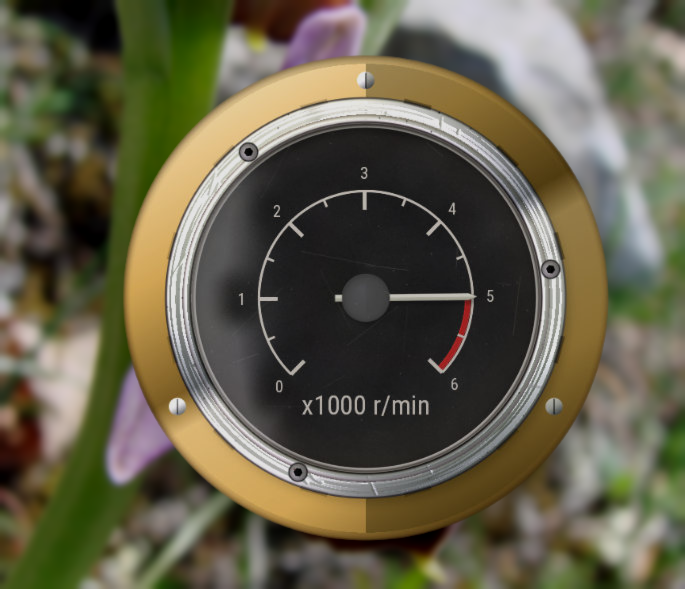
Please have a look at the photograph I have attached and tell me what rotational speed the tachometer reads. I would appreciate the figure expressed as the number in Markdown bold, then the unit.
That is **5000** rpm
